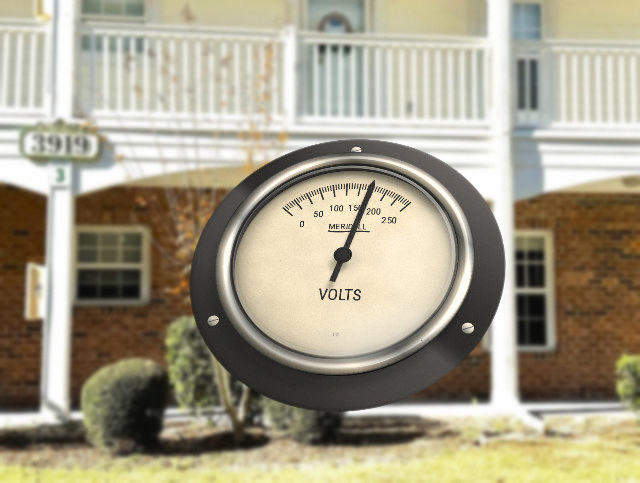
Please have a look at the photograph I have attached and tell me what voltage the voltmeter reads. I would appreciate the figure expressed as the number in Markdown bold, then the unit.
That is **175** V
